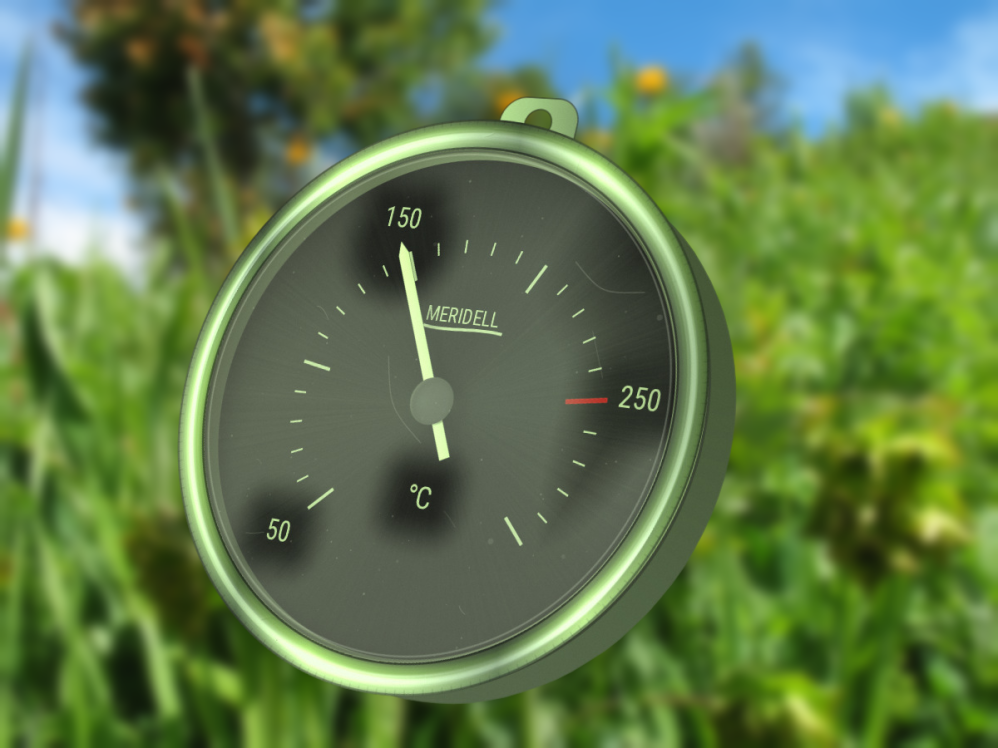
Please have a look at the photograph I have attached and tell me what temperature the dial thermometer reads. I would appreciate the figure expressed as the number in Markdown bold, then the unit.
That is **150** °C
